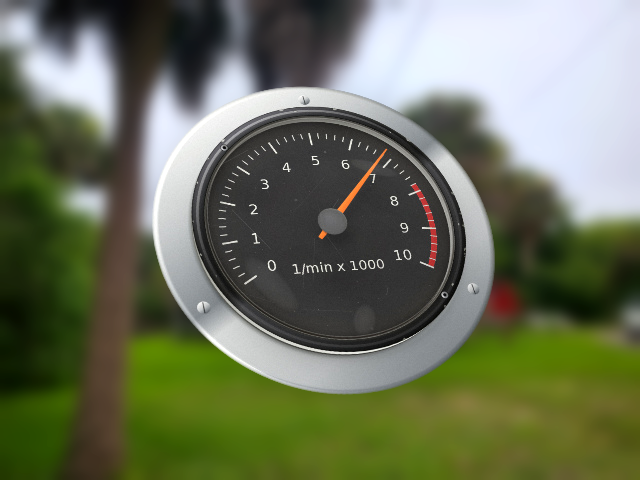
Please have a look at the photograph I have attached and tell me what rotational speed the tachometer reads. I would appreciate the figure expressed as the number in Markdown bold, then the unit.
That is **6800** rpm
